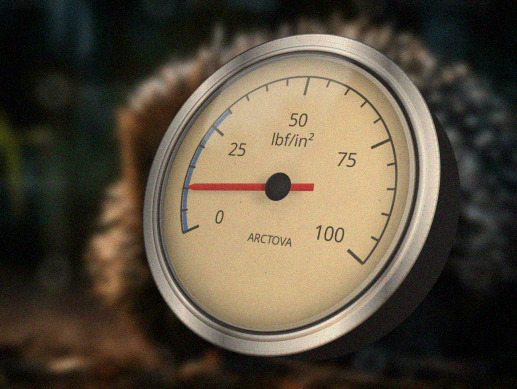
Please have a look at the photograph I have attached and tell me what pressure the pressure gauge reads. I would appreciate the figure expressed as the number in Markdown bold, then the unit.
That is **10** psi
